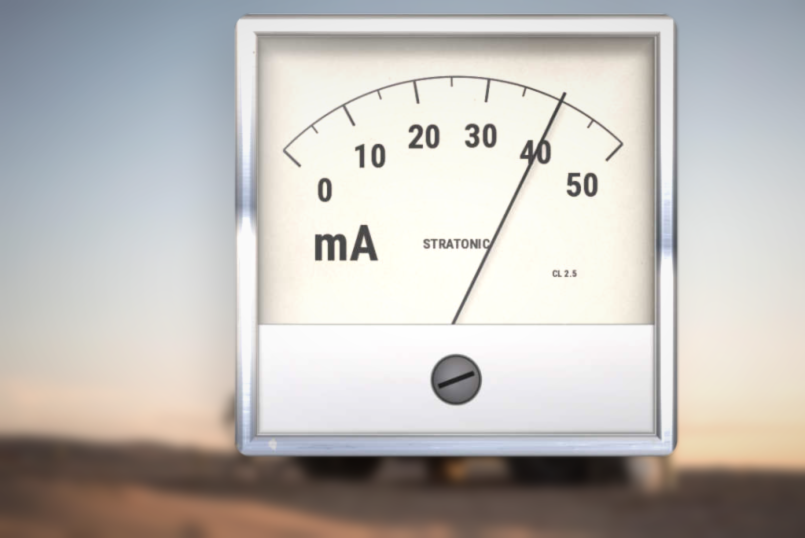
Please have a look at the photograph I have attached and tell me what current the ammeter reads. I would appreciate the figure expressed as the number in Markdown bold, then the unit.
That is **40** mA
